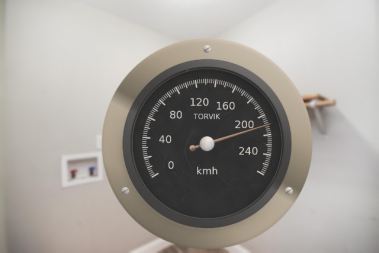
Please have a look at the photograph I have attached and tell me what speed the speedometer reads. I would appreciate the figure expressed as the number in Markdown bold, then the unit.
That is **210** km/h
